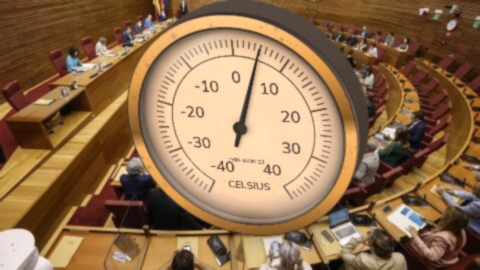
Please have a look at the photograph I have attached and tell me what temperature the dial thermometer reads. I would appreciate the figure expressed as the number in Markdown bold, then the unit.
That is **5** °C
